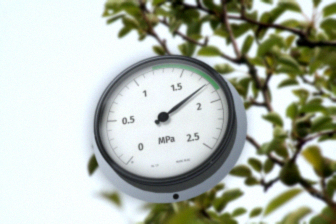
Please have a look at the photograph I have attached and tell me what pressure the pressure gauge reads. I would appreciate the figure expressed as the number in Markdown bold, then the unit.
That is **1.8** MPa
